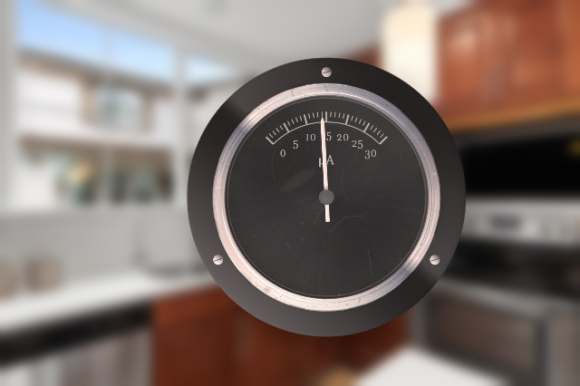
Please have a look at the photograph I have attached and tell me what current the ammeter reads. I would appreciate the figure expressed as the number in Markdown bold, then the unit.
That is **14** µA
